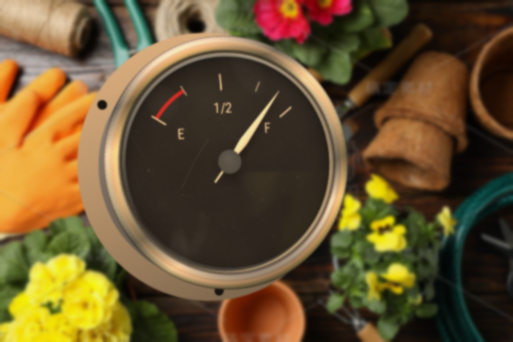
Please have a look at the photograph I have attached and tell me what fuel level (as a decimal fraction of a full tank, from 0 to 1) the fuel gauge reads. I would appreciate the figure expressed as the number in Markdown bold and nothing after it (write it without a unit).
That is **0.875**
